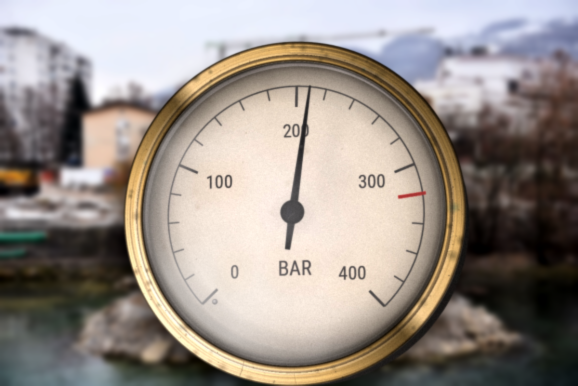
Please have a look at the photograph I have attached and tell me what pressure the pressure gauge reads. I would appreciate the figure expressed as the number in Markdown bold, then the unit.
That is **210** bar
